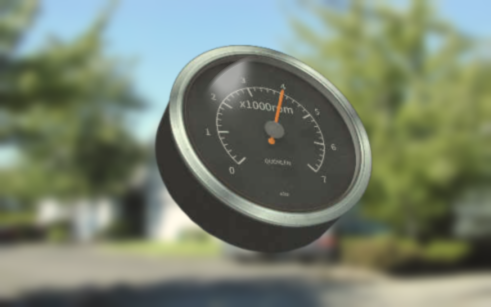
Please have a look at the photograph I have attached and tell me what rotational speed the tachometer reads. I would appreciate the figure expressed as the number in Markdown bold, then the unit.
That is **4000** rpm
